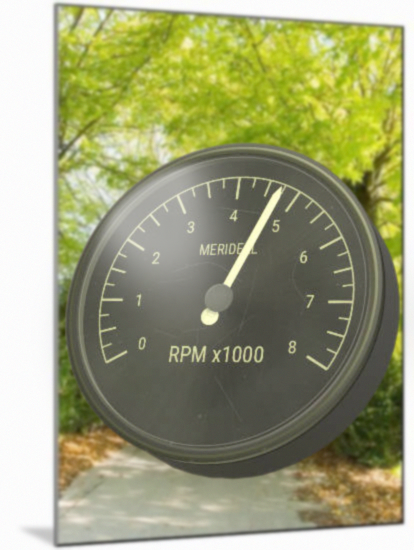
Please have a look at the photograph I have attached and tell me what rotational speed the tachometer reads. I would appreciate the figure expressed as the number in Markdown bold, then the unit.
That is **4750** rpm
